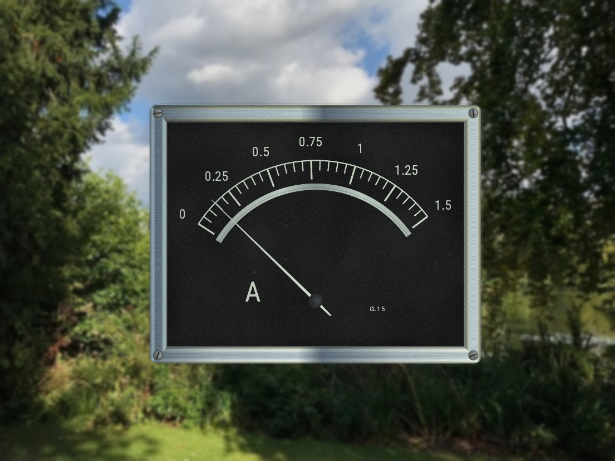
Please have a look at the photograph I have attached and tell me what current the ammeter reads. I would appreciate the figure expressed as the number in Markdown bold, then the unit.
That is **0.15** A
